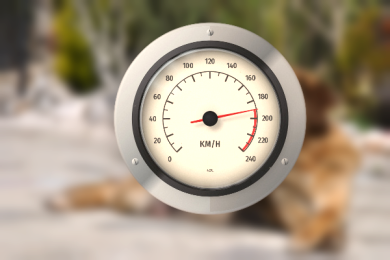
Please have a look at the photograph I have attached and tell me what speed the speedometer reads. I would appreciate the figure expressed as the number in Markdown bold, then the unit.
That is **190** km/h
